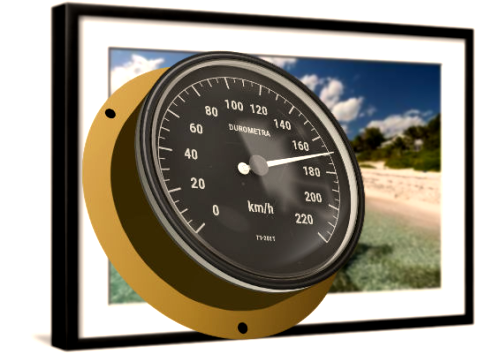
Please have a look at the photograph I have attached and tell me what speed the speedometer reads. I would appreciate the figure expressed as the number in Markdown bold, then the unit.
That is **170** km/h
